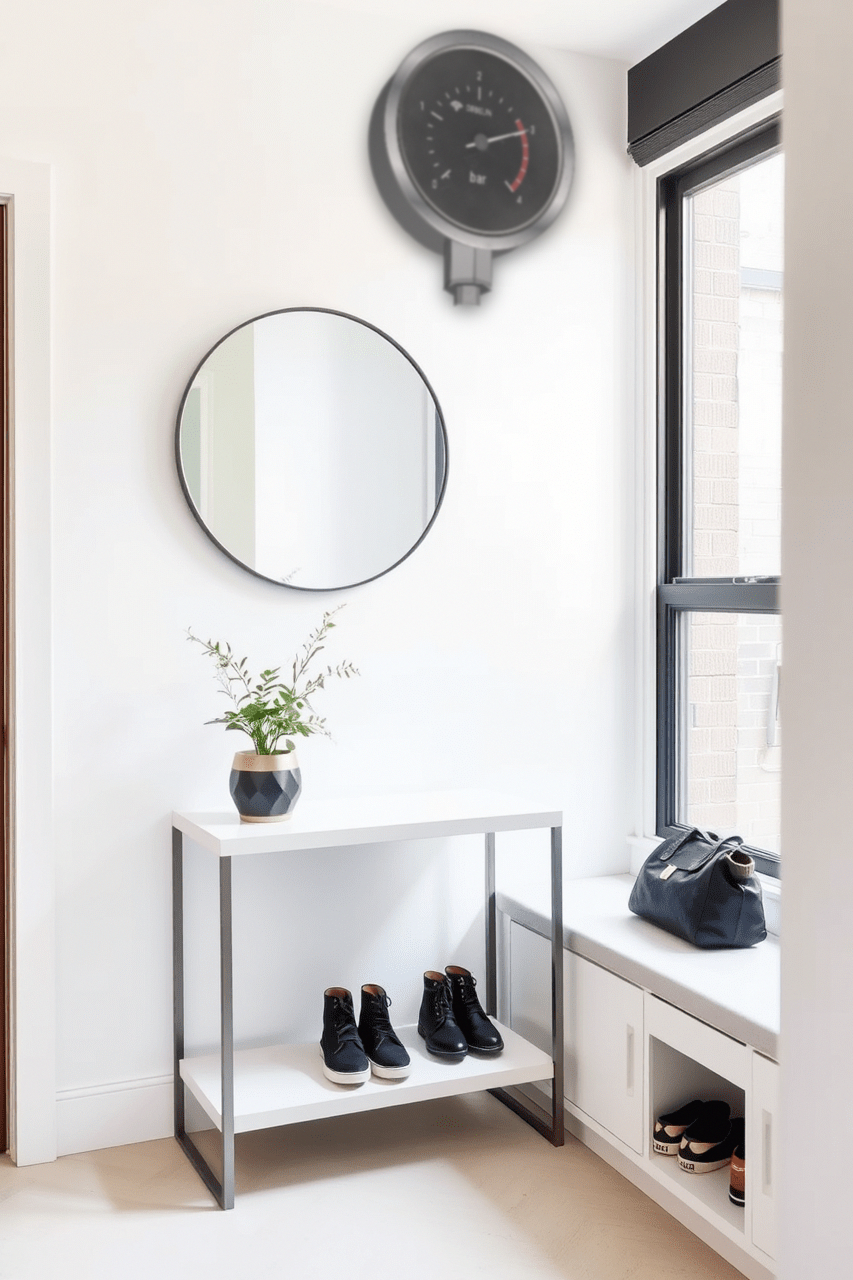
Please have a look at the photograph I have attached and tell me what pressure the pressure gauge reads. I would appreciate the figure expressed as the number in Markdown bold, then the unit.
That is **3** bar
